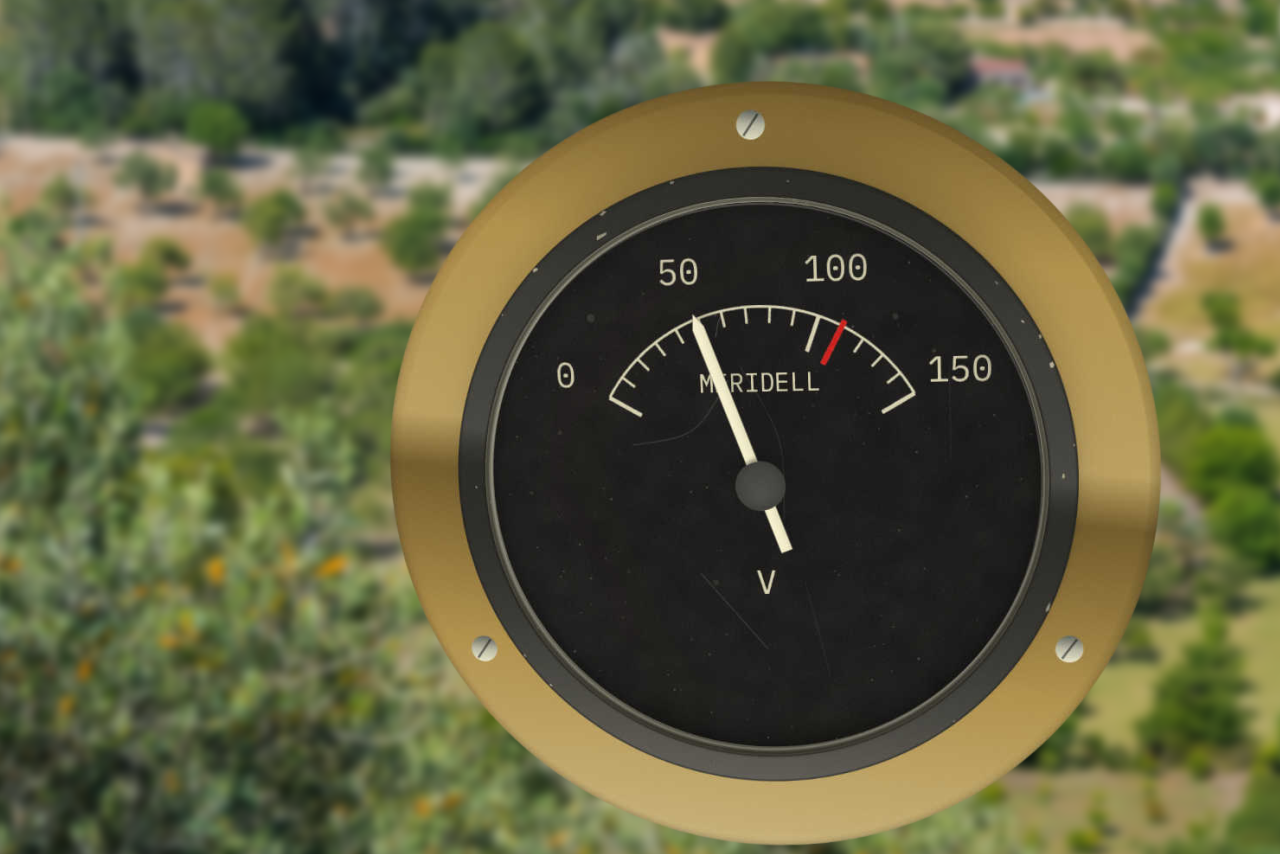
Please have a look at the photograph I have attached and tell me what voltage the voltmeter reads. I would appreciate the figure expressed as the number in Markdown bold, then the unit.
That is **50** V
